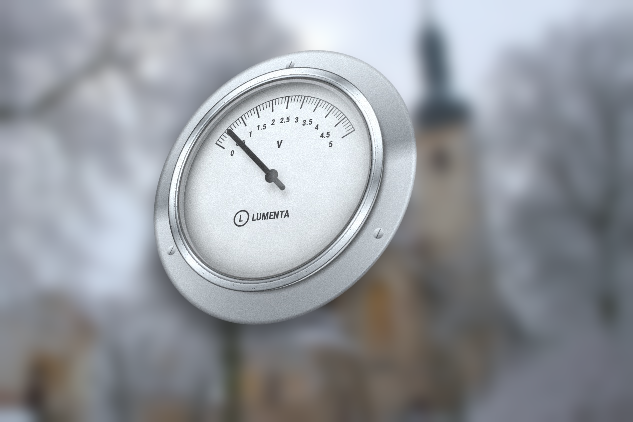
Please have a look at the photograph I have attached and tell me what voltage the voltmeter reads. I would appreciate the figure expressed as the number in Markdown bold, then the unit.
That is **0.5** V
